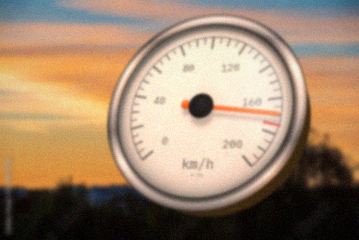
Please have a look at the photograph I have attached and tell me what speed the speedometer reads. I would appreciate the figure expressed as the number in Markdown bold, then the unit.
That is **170** km/h
